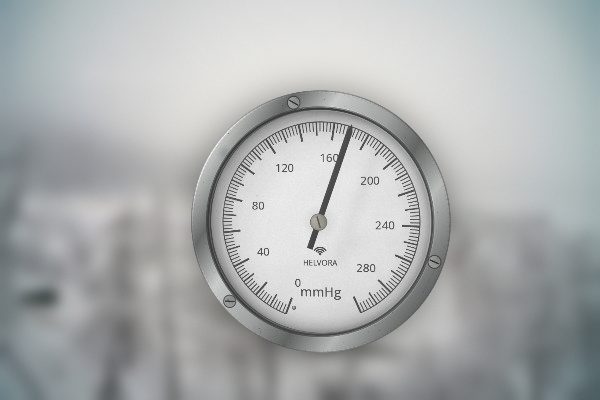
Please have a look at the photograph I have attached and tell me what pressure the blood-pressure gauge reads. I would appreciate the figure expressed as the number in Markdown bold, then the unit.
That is **170** mmHg
